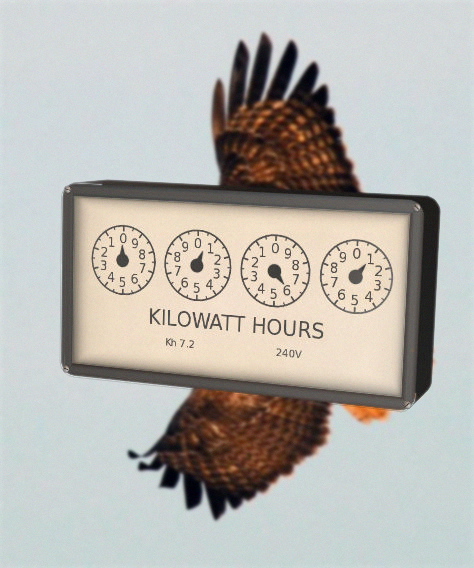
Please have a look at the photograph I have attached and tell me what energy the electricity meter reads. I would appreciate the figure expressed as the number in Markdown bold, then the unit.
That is **61** kWh
